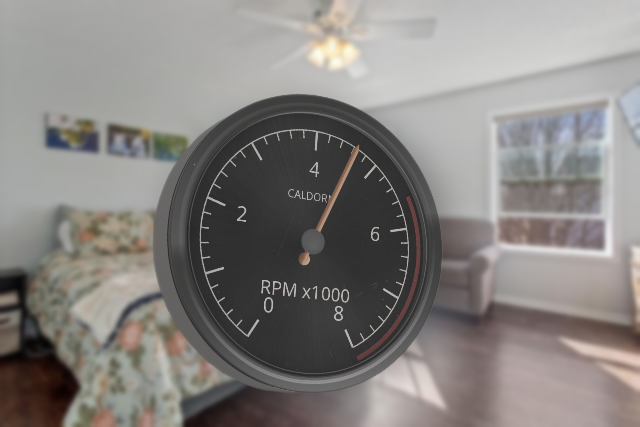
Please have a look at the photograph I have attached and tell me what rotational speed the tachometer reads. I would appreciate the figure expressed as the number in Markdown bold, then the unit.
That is **4600** rpm
